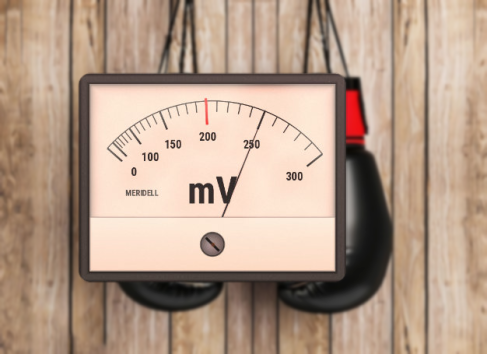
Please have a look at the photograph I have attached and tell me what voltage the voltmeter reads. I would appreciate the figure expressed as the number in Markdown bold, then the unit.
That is **250** mV
